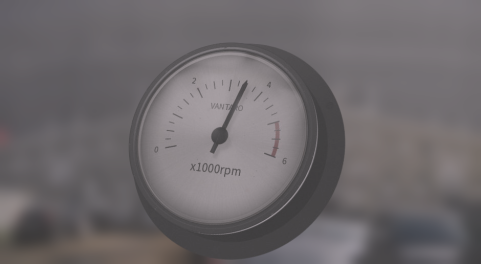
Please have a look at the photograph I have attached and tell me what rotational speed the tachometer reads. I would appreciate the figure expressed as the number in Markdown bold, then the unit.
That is **3500** rpm
